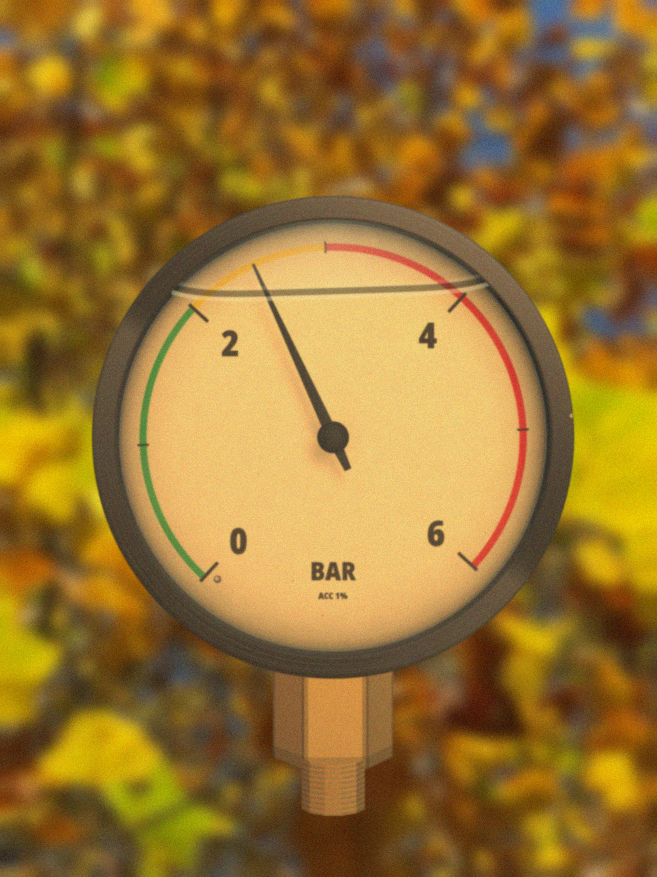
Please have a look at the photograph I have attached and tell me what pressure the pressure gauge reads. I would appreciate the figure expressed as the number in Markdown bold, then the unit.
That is **2.5** bar
